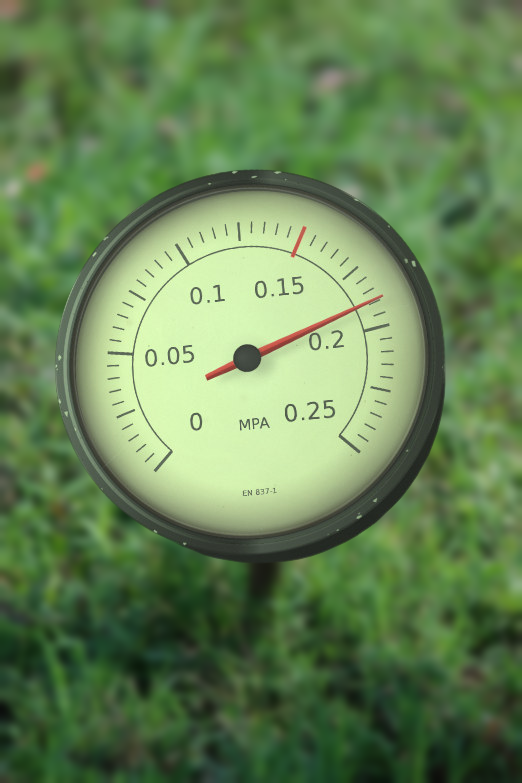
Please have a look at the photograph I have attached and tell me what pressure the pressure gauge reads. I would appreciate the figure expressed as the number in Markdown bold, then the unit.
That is **0.19** MPa
